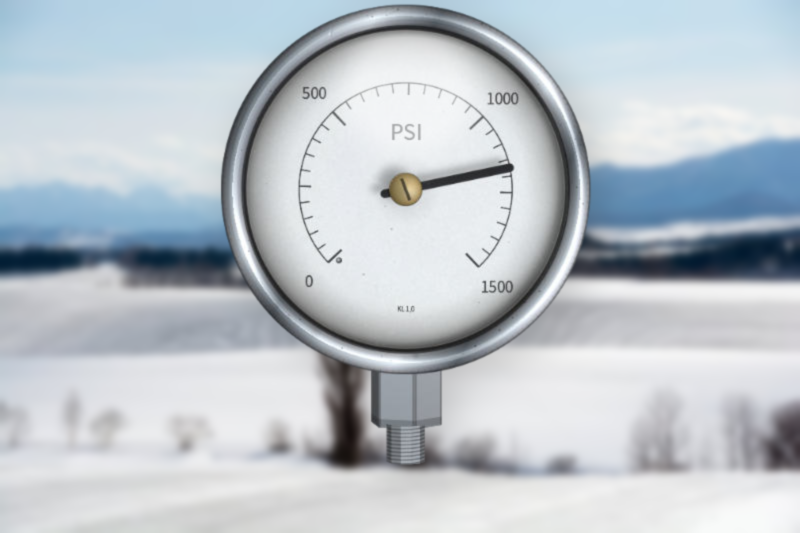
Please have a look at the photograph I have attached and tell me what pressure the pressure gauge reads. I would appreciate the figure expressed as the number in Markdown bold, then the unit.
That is **1175** psi
